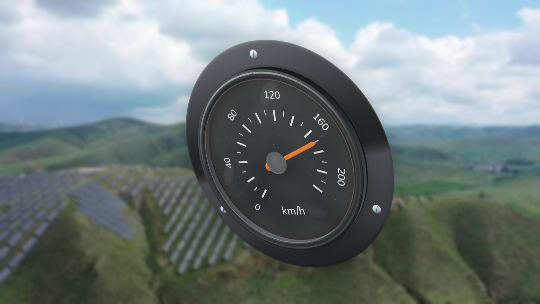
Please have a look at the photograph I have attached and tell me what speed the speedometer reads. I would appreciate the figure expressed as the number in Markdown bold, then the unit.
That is **170** km/h
